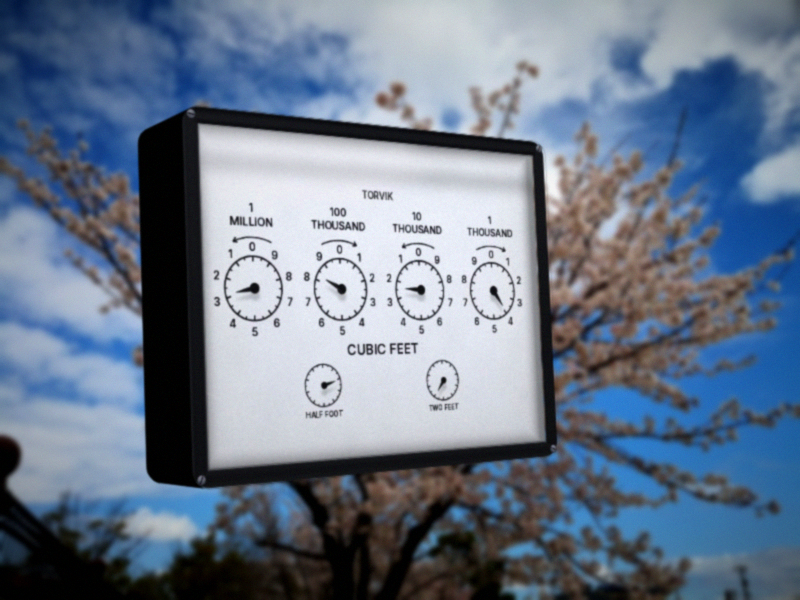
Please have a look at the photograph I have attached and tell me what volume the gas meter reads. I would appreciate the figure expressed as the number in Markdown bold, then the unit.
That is **282400** ft³
